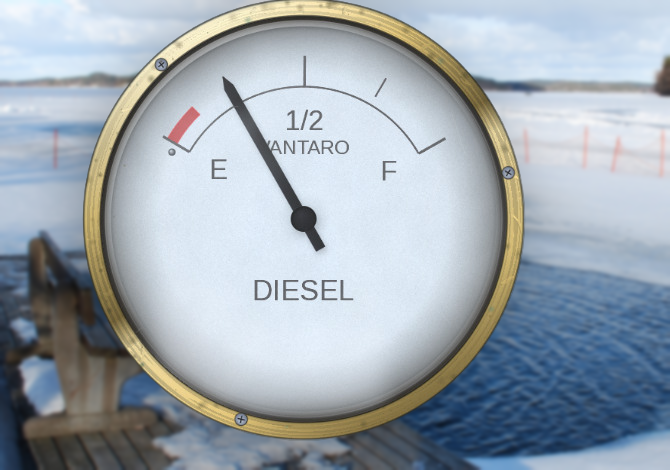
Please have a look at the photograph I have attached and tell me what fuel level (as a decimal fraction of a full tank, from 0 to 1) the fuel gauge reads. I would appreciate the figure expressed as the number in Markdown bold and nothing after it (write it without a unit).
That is **0.25**
